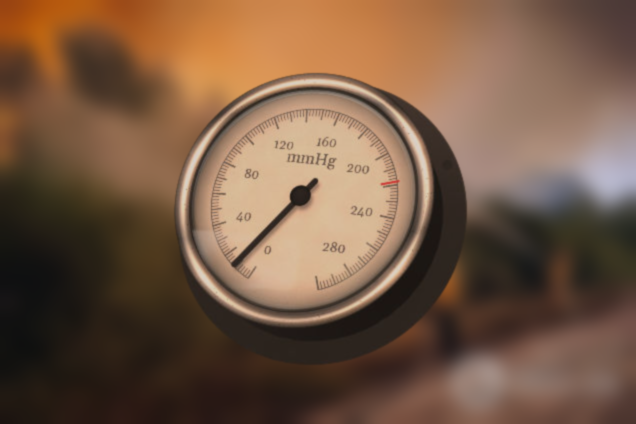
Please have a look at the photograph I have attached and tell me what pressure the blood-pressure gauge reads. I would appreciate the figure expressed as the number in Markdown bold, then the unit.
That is **10** mmHg
